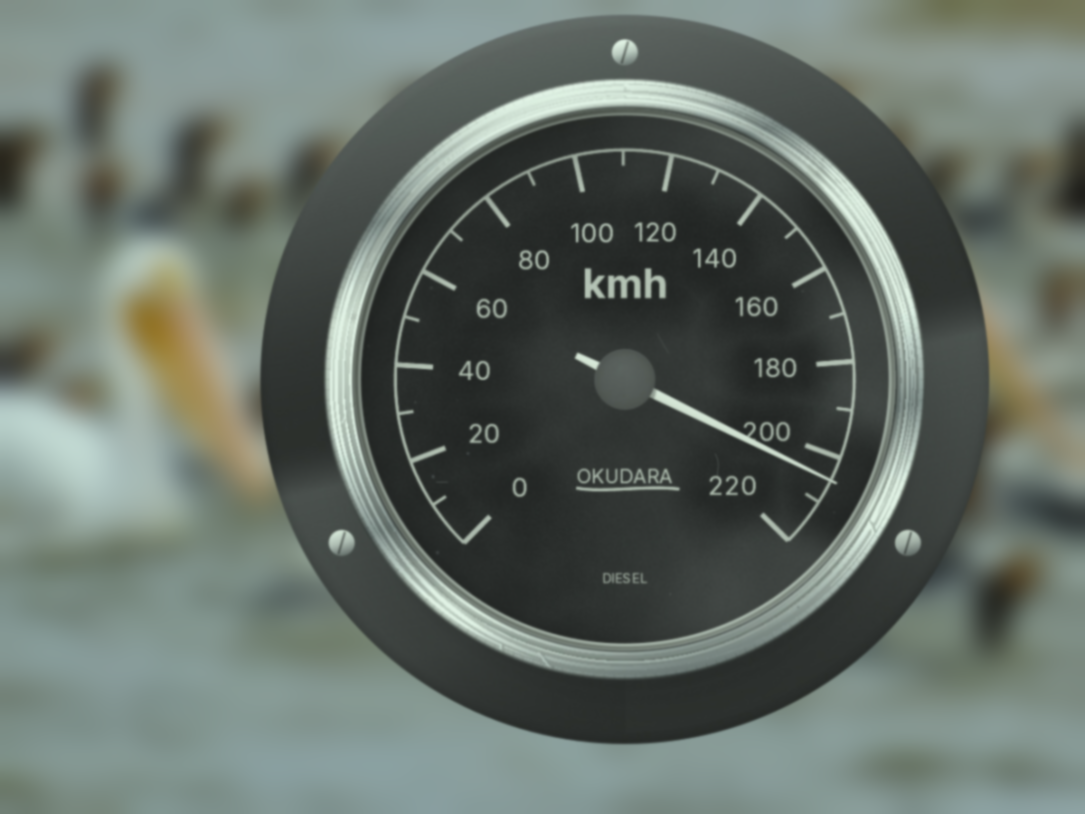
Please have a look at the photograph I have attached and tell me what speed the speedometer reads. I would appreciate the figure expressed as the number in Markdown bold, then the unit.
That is **205** km/h
